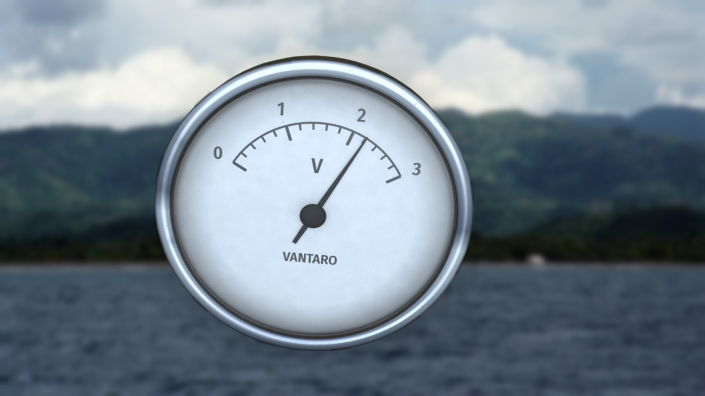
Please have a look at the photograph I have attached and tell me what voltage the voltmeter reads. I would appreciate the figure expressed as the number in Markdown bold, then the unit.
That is **2.2** V
